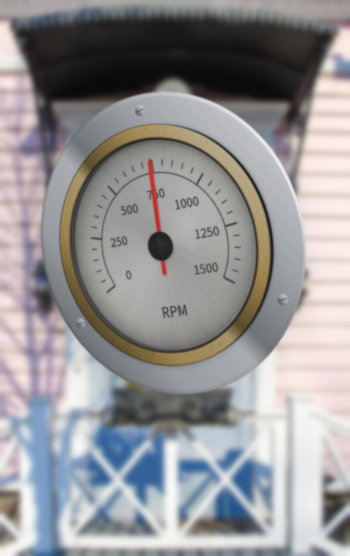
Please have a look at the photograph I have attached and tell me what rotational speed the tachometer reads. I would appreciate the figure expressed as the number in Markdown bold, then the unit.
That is **750** rpm
